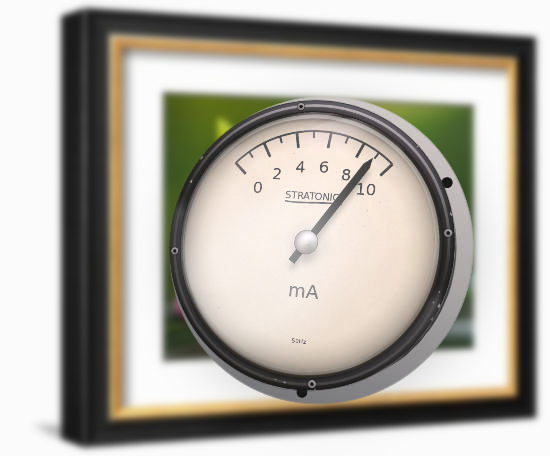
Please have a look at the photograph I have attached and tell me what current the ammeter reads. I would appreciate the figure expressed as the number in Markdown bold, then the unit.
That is **9** mA
